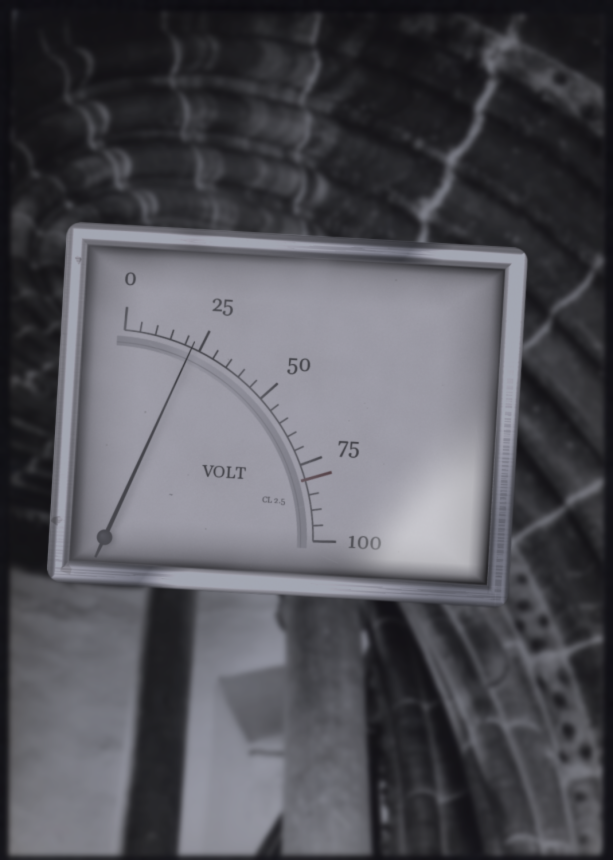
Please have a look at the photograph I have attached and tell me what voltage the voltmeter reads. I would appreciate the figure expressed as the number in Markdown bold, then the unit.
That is **22.5** V
